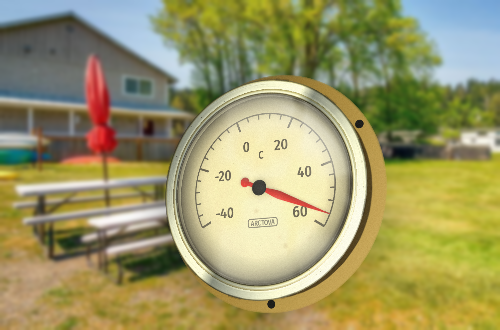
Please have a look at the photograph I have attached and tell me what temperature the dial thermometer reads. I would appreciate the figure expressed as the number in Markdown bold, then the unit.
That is **56** °C
